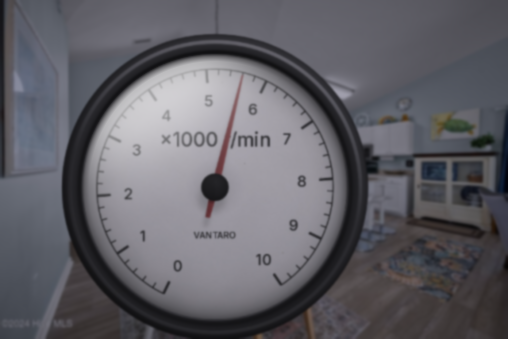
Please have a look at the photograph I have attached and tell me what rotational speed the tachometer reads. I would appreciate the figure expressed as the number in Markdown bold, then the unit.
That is **5600** rpm
